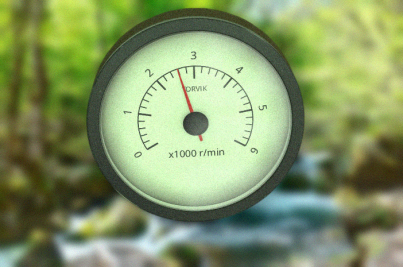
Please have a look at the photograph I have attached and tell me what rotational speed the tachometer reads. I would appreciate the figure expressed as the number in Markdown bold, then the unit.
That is **2600** rpm
